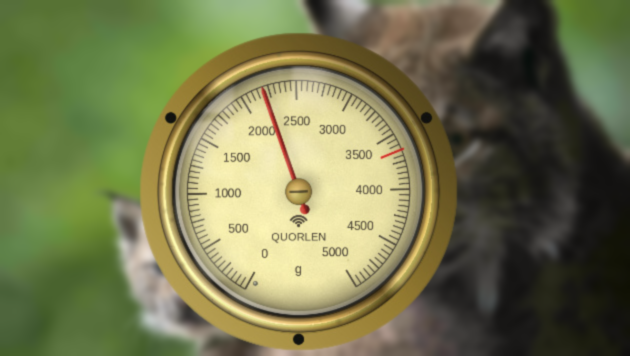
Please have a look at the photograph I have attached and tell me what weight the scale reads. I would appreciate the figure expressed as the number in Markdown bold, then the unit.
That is **2200** g
